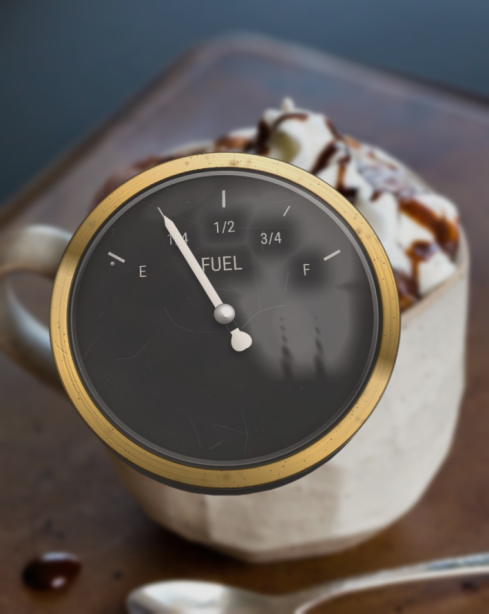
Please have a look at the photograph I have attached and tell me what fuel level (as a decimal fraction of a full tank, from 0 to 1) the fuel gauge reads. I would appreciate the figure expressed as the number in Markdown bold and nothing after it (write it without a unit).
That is **0.25**
